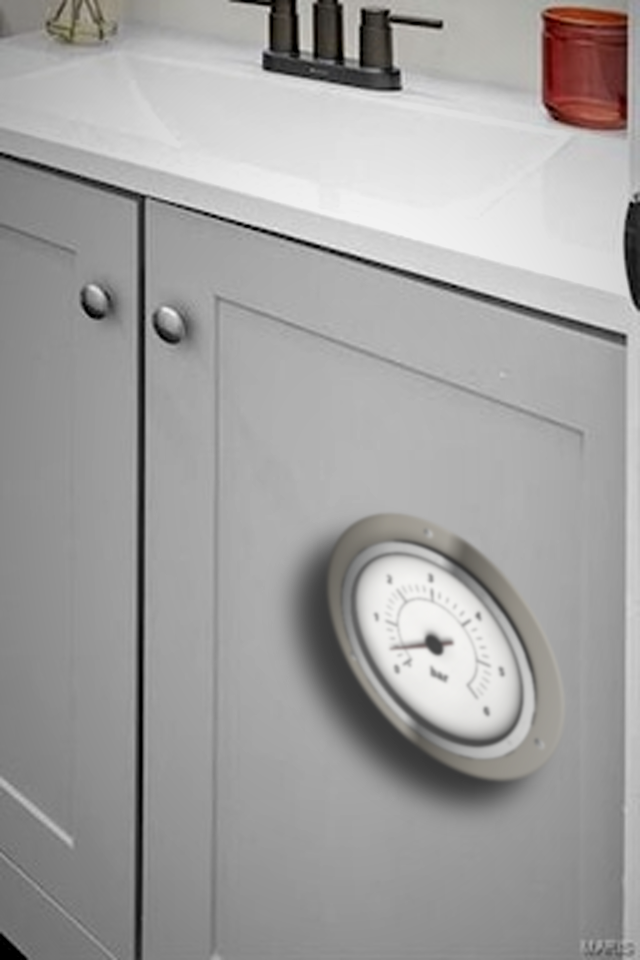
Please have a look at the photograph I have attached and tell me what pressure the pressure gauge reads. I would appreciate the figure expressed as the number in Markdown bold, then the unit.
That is **0.4** bar
